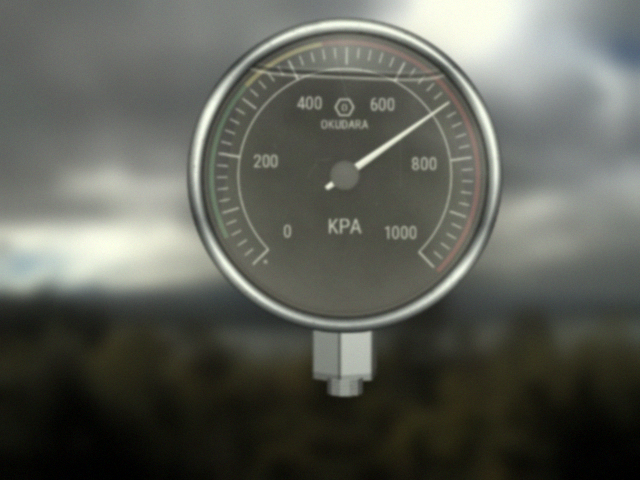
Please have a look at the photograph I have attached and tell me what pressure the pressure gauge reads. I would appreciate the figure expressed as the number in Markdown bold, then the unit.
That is **700** kPa
